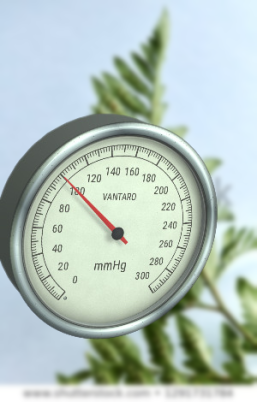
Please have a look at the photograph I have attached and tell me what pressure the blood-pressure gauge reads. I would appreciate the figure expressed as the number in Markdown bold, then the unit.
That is **100** mmHg
